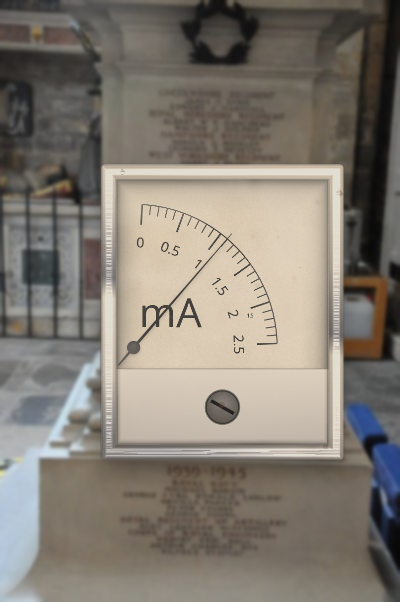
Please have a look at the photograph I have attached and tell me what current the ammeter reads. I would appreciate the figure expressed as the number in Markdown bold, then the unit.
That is **1.1** mA
